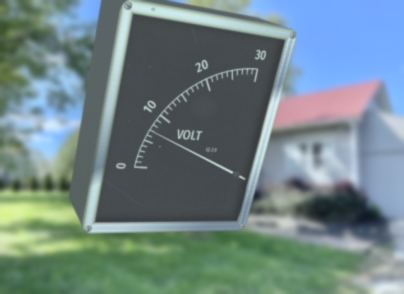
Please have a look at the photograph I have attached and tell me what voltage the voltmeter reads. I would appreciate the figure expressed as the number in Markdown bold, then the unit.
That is **7** V
